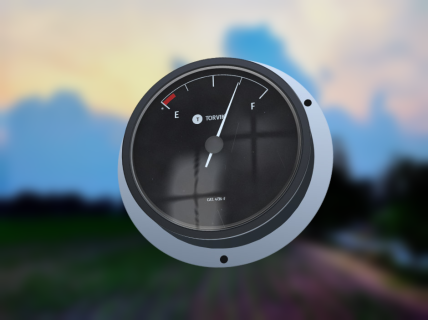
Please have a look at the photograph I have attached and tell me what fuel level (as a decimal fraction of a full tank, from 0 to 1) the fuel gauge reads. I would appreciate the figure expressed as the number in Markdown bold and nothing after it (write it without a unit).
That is **0.75**
